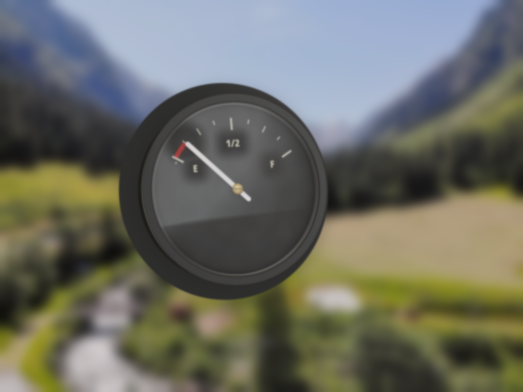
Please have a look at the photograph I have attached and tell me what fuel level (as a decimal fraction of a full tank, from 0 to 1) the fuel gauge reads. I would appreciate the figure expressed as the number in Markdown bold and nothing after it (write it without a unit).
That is **0.125**
